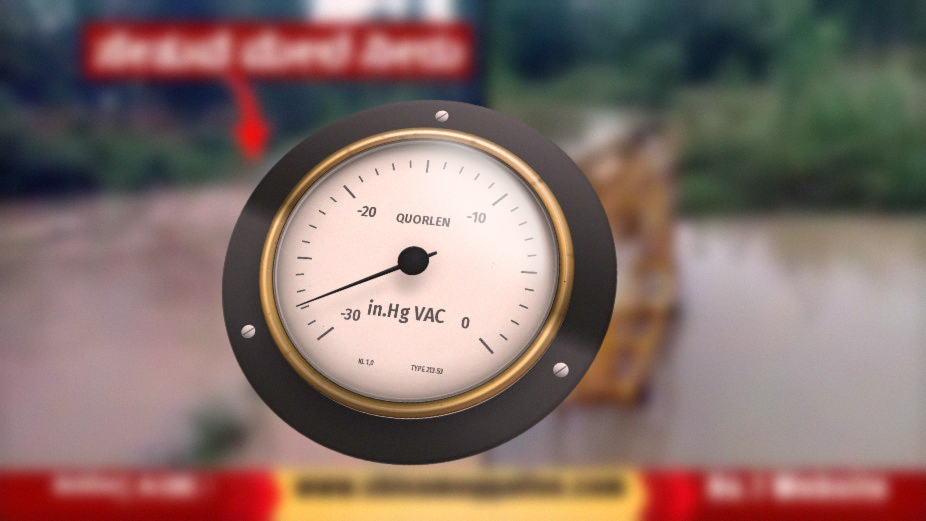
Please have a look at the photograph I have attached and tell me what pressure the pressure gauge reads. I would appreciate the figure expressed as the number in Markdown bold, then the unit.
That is **-28** inHg
